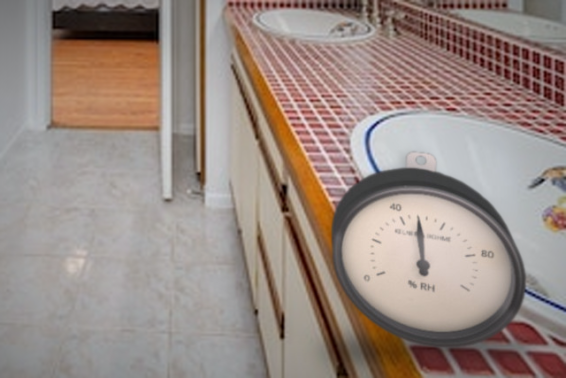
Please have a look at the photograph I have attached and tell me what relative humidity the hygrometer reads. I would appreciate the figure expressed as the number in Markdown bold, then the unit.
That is **48** %
